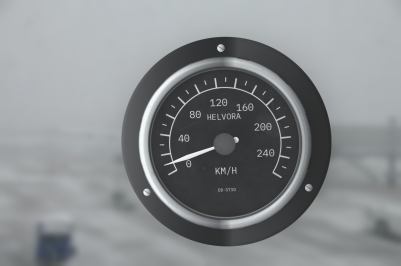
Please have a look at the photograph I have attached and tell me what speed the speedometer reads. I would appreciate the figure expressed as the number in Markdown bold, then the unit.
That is **10** km/h
